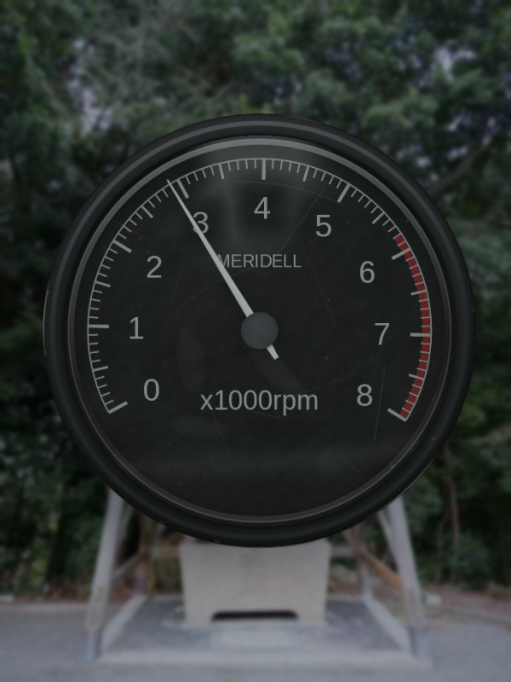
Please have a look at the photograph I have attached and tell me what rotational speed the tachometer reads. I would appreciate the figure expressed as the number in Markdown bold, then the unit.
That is **2900** rpm
